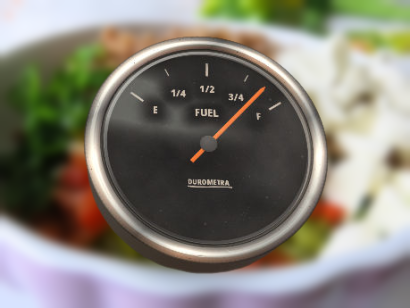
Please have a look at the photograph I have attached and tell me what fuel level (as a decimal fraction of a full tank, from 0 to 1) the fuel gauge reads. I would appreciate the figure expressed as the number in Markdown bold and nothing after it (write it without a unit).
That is **0.875**
